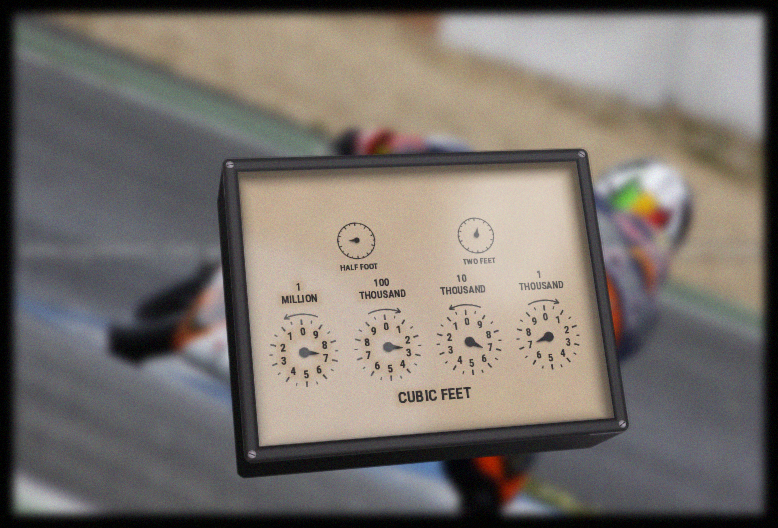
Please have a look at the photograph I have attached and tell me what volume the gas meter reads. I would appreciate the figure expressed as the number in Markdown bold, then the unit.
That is **726700** ft³
